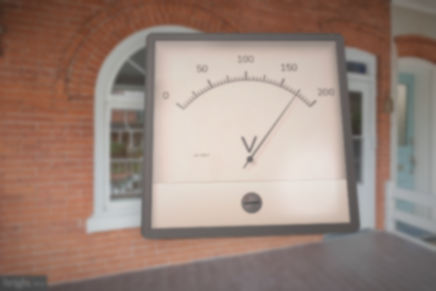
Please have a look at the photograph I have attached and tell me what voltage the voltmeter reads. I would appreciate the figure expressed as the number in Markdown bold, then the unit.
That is **175** V
